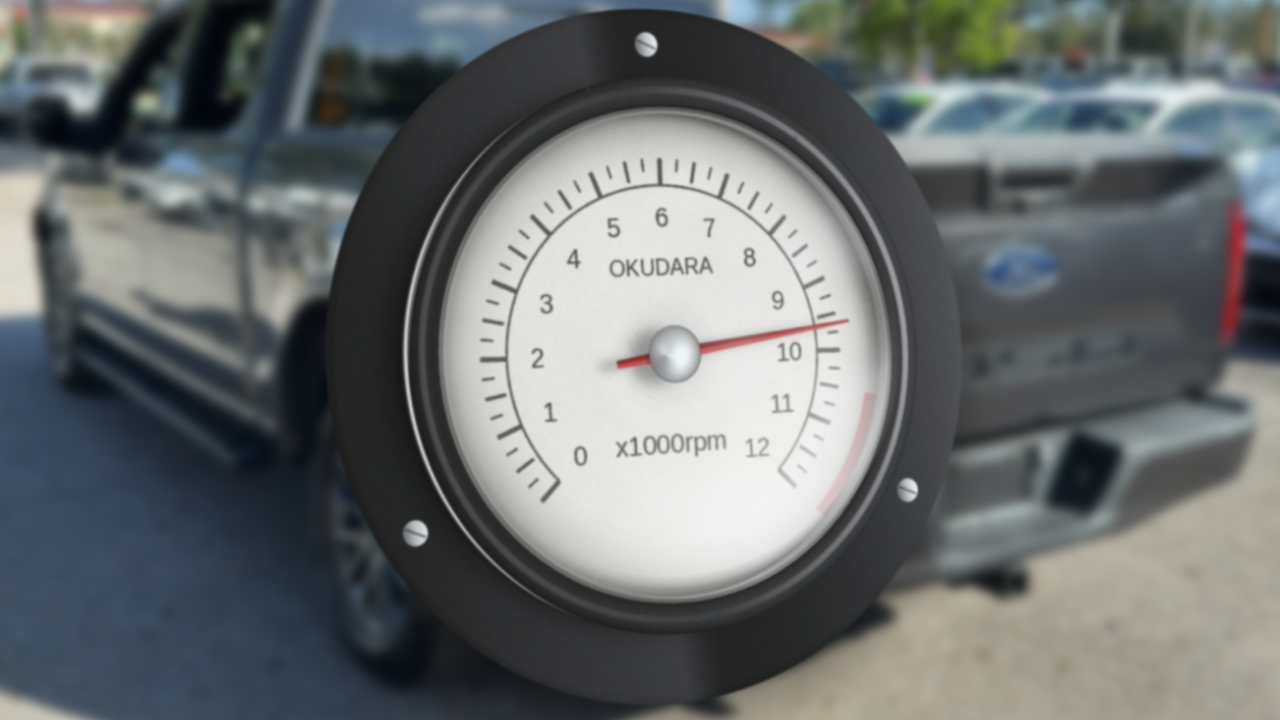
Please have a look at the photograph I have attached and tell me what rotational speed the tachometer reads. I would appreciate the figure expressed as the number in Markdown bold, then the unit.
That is **9625** rpm
